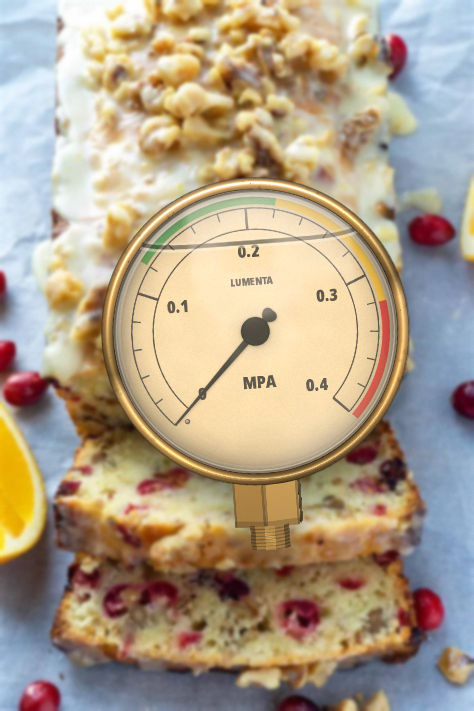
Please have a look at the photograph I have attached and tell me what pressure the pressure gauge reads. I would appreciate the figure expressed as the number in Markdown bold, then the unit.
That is **0** MPa
